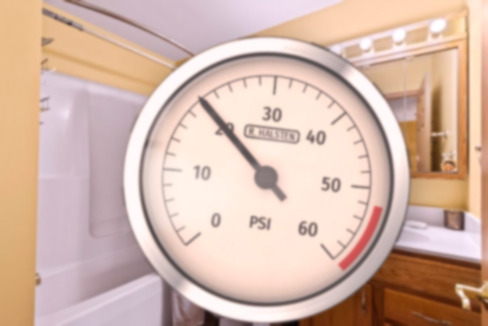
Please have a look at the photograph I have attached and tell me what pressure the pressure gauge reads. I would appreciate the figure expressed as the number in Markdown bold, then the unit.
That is **20** psi
